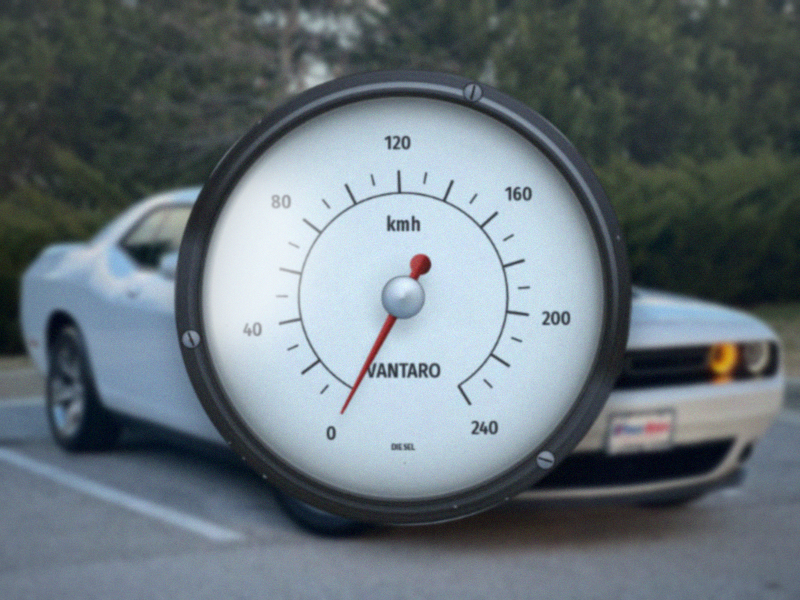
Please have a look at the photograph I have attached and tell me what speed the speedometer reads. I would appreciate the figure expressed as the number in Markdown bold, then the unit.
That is **0** km/h
